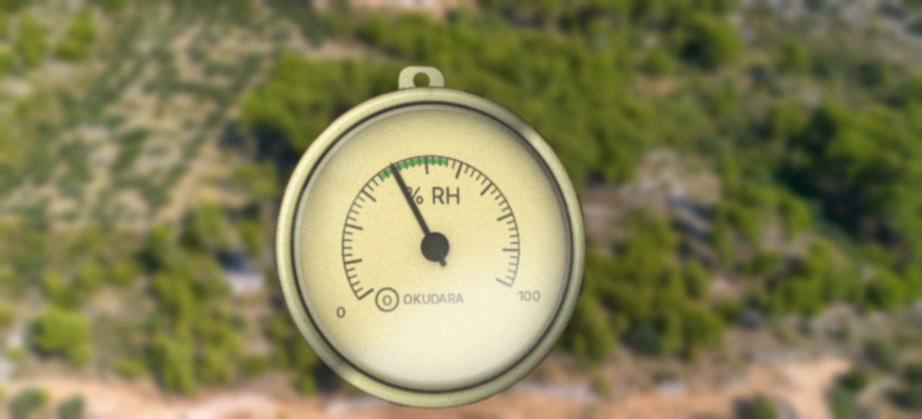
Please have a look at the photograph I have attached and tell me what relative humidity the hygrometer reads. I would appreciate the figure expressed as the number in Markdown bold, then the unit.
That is **40** %
